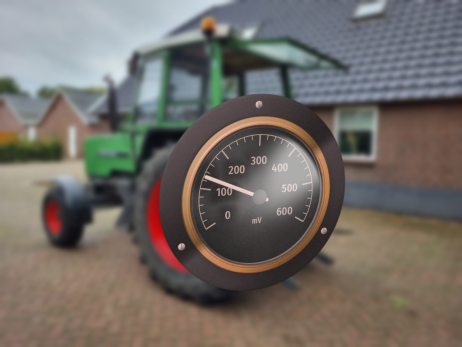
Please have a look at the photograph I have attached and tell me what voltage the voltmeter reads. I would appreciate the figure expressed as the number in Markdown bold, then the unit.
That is **130** mV
